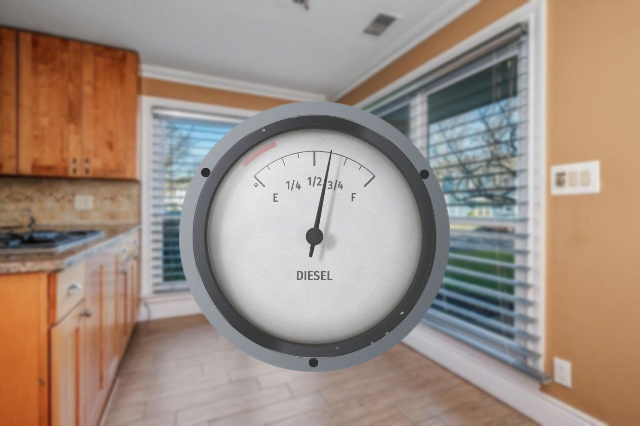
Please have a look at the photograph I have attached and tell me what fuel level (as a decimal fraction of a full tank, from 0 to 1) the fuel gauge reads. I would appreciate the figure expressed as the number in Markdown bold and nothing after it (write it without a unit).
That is **0.625**
